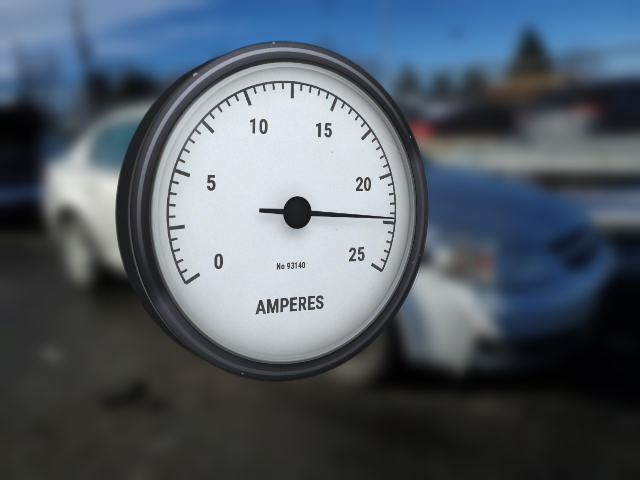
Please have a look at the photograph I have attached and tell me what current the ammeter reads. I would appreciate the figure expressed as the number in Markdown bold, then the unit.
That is **22.25** A
